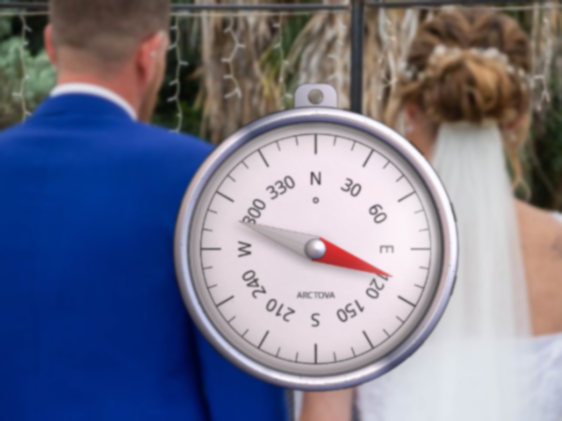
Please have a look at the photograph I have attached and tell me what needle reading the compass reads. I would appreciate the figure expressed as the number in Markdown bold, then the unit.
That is **110** °
